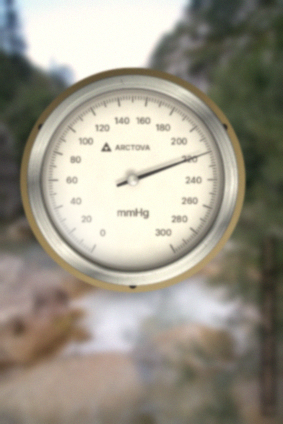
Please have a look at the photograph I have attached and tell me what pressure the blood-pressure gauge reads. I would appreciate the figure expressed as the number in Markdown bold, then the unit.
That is **220** mmHg
